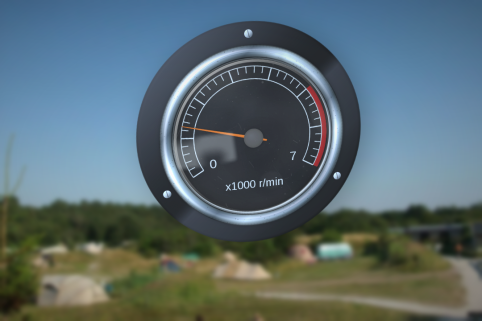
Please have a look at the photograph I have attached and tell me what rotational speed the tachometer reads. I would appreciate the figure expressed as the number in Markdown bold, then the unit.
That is **1300** rpm
